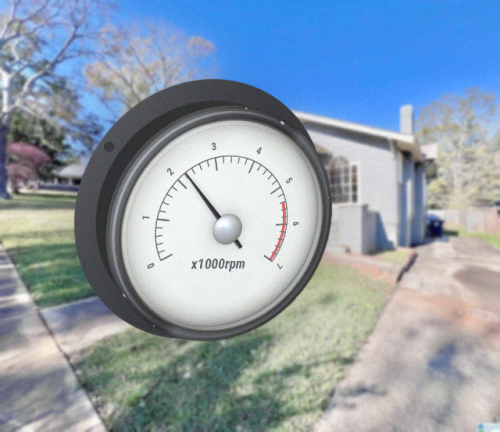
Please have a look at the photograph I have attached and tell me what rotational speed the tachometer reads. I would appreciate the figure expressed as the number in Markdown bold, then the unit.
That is **2200** rpm
